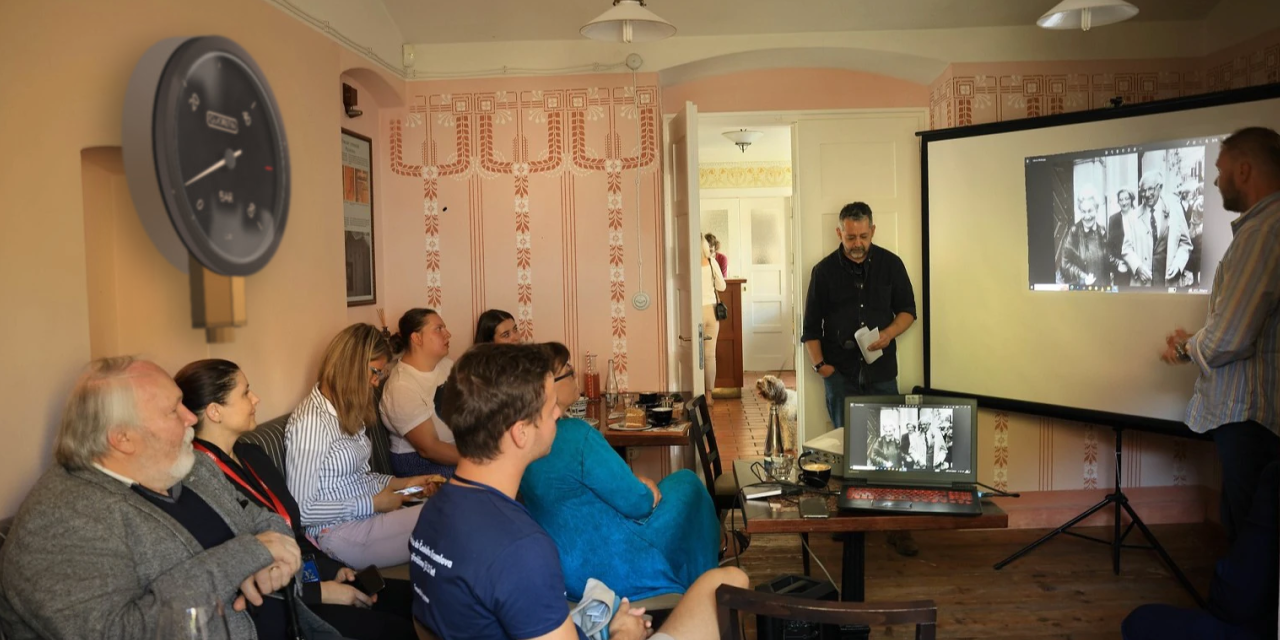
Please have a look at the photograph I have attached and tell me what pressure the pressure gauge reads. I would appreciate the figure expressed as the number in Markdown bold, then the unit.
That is **5** bar
